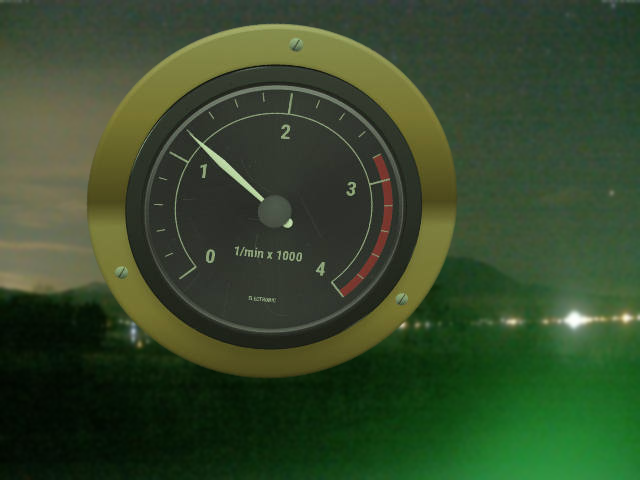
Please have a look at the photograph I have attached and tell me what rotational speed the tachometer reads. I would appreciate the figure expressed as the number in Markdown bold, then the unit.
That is **1200** rpm
